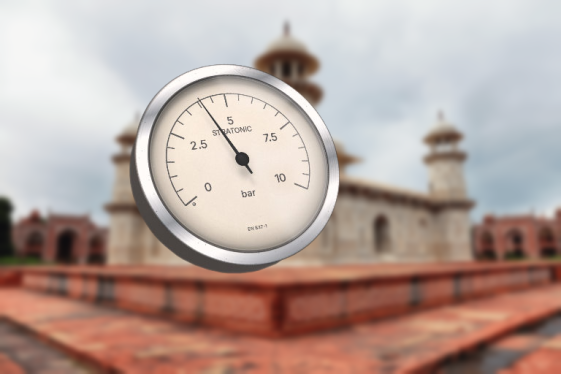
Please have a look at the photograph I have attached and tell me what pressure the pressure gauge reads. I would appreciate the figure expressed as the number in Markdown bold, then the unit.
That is **4** bar
